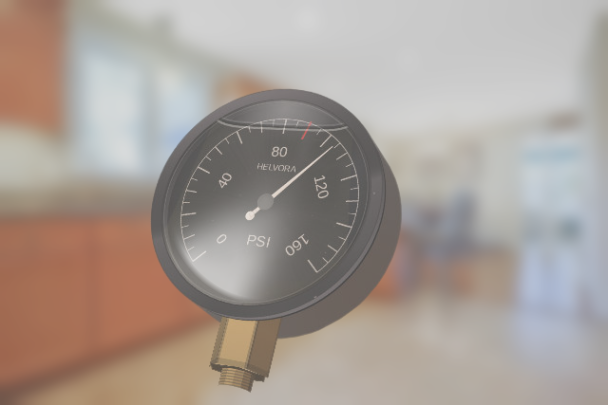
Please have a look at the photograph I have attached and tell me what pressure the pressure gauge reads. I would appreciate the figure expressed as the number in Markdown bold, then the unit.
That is **105** psi
